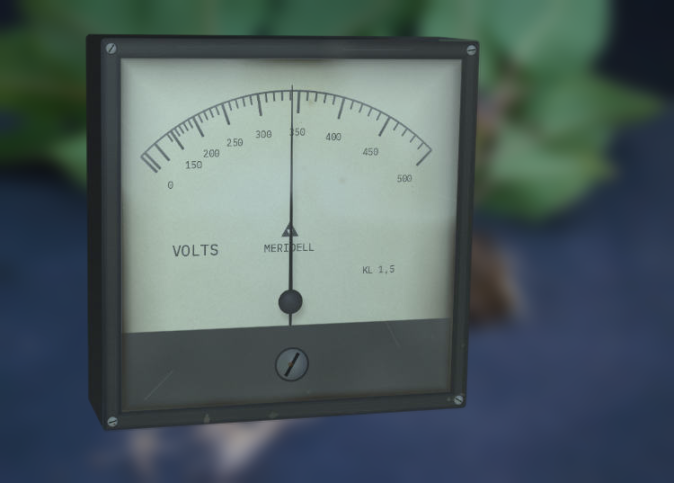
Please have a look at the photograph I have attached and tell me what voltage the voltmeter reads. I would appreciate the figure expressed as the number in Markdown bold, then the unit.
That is **340** V
